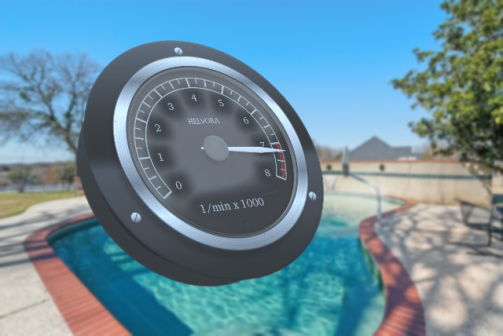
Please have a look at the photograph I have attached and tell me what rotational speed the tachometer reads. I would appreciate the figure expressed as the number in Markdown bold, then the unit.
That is **7250** rpm
